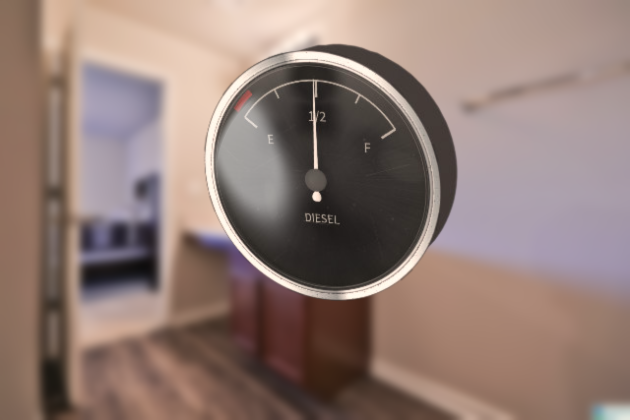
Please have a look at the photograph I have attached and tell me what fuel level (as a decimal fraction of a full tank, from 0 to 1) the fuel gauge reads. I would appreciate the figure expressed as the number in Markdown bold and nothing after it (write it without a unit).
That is **0.5**
